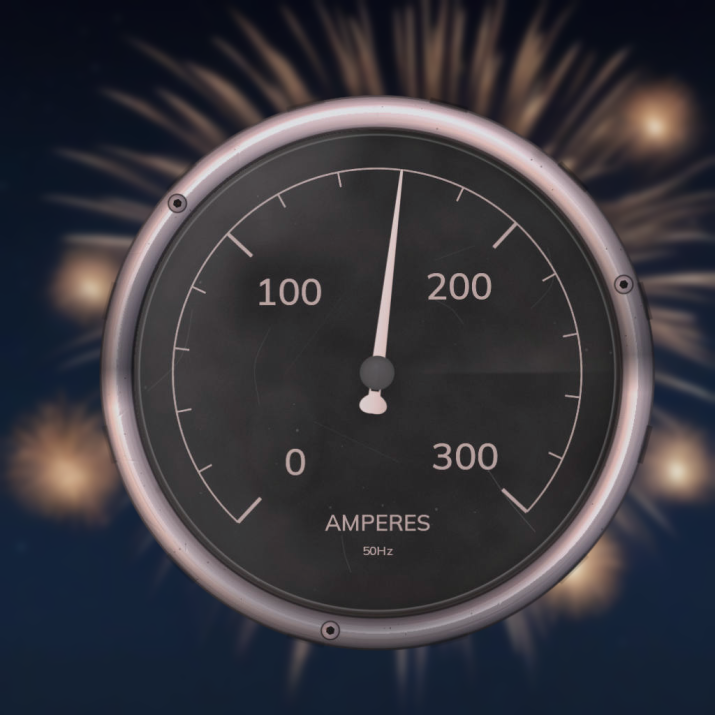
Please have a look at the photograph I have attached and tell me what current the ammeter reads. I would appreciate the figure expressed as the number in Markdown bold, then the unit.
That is **160** A
